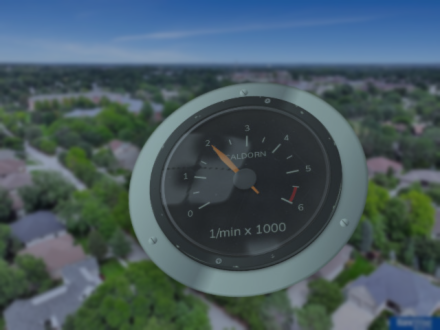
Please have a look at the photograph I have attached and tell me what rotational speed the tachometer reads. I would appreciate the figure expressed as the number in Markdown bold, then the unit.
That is **2000** rpm
